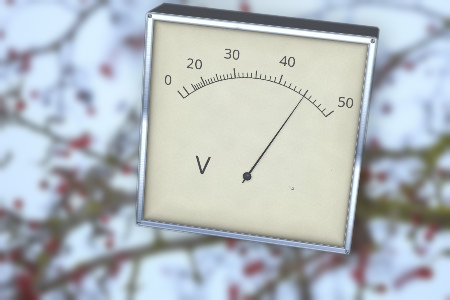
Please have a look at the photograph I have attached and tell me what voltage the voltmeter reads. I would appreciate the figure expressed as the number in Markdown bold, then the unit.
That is **45** V
